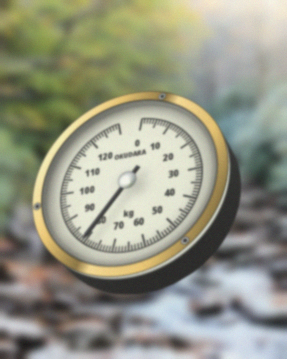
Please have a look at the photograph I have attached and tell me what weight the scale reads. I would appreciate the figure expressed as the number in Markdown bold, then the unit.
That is **80** kg
